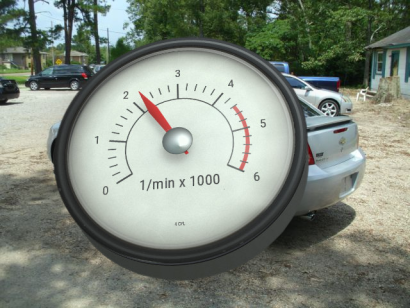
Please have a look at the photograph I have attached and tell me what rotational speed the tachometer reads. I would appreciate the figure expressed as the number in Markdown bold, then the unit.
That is **2200** rpm
